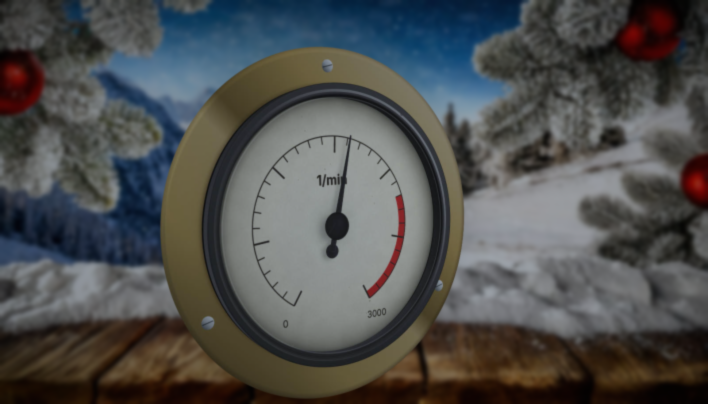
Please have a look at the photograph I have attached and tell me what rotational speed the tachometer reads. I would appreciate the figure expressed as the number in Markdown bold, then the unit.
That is **1600** rpm
